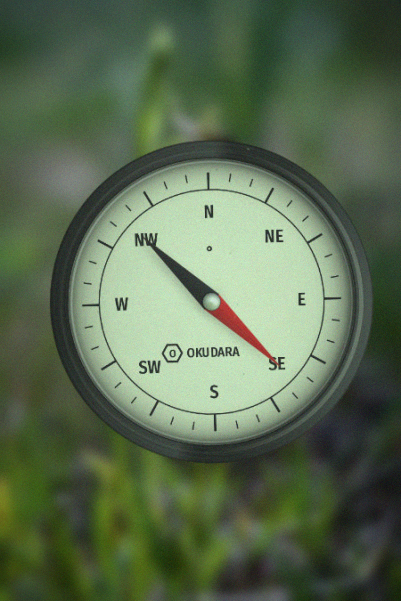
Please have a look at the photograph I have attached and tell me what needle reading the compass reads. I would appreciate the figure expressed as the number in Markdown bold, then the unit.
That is **135** °
